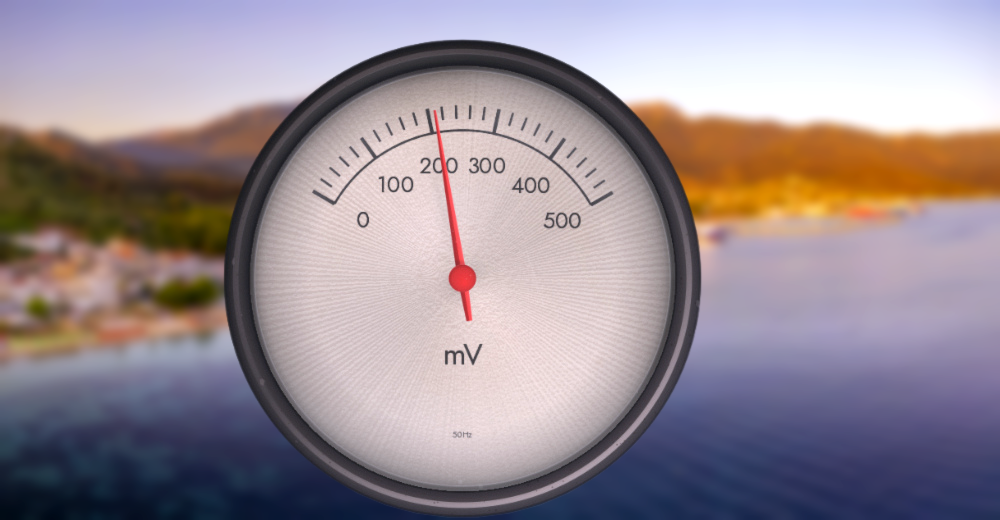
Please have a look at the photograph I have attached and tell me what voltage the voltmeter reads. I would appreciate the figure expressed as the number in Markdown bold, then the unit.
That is **210** mV
